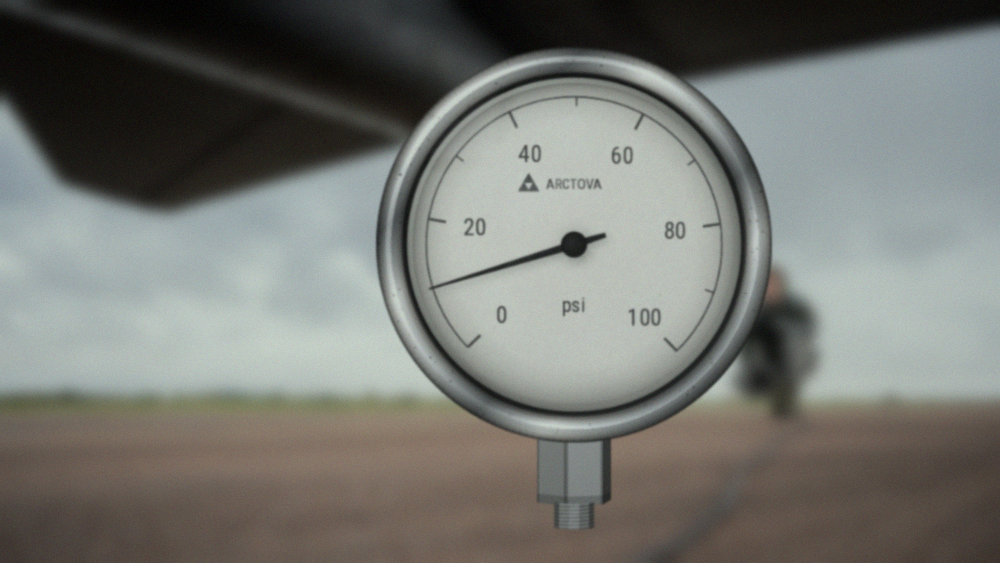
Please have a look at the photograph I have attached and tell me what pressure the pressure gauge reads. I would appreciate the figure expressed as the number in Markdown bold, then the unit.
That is **10** psi
